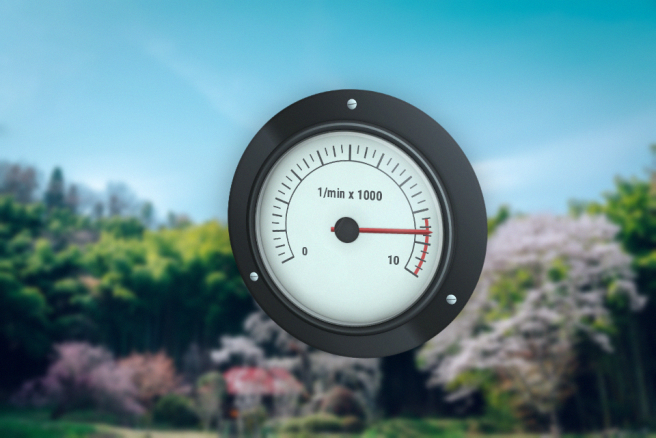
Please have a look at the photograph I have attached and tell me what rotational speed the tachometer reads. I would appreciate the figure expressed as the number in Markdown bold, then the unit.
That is **8625** rpm
